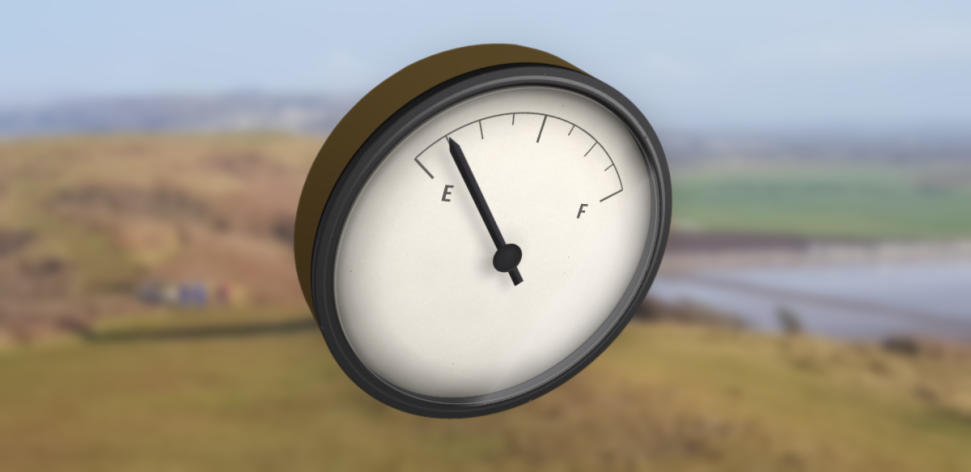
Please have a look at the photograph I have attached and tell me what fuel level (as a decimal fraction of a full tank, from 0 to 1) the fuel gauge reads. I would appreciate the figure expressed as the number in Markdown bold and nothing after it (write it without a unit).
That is **0.125**
